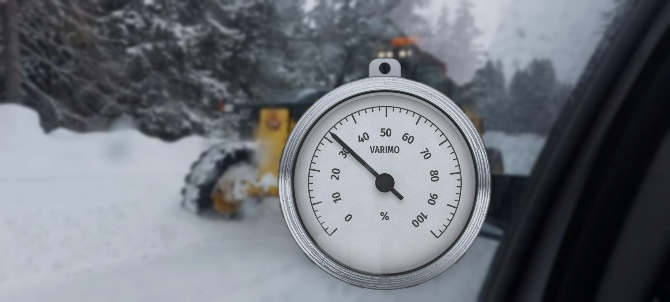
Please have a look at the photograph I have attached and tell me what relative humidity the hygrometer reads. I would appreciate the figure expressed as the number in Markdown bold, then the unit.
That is **32** %
